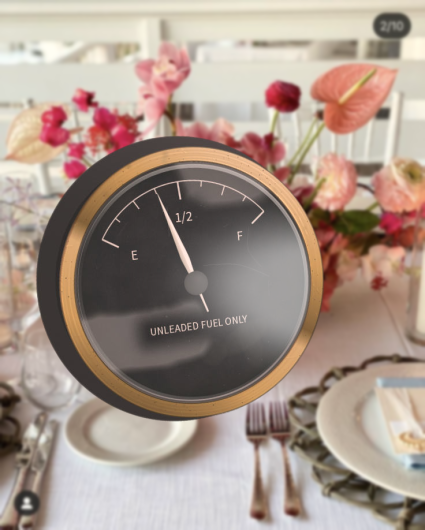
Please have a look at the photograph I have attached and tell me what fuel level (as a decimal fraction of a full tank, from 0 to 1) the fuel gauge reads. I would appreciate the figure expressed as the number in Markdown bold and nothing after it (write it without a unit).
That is **0.375**
